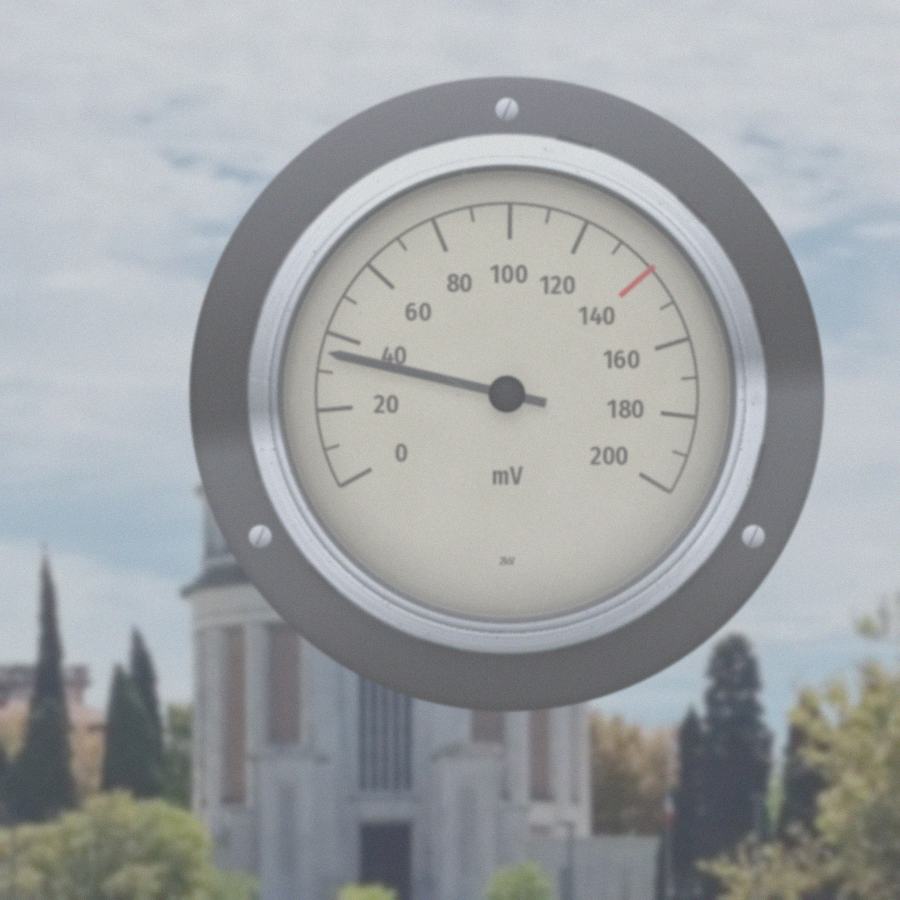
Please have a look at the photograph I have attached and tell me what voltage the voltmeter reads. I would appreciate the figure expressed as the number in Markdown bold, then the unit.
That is **35** mV
